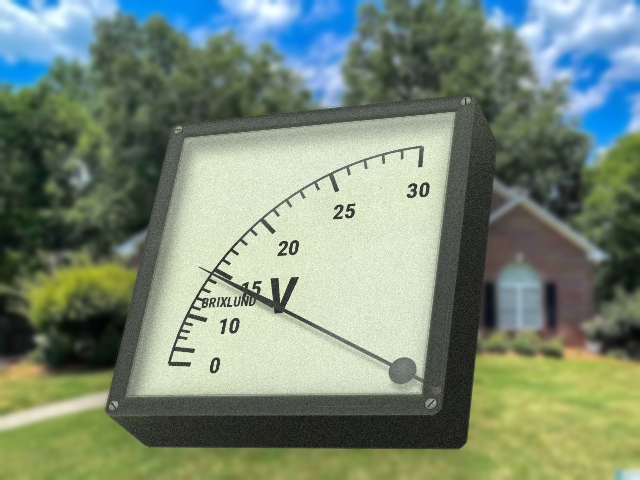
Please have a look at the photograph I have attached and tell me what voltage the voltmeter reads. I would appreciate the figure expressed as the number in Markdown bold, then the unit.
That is **14.5** V
